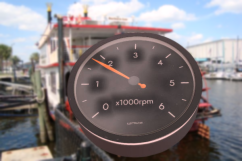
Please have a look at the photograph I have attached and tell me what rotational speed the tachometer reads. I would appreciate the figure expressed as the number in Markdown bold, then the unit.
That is **1750** rpm
